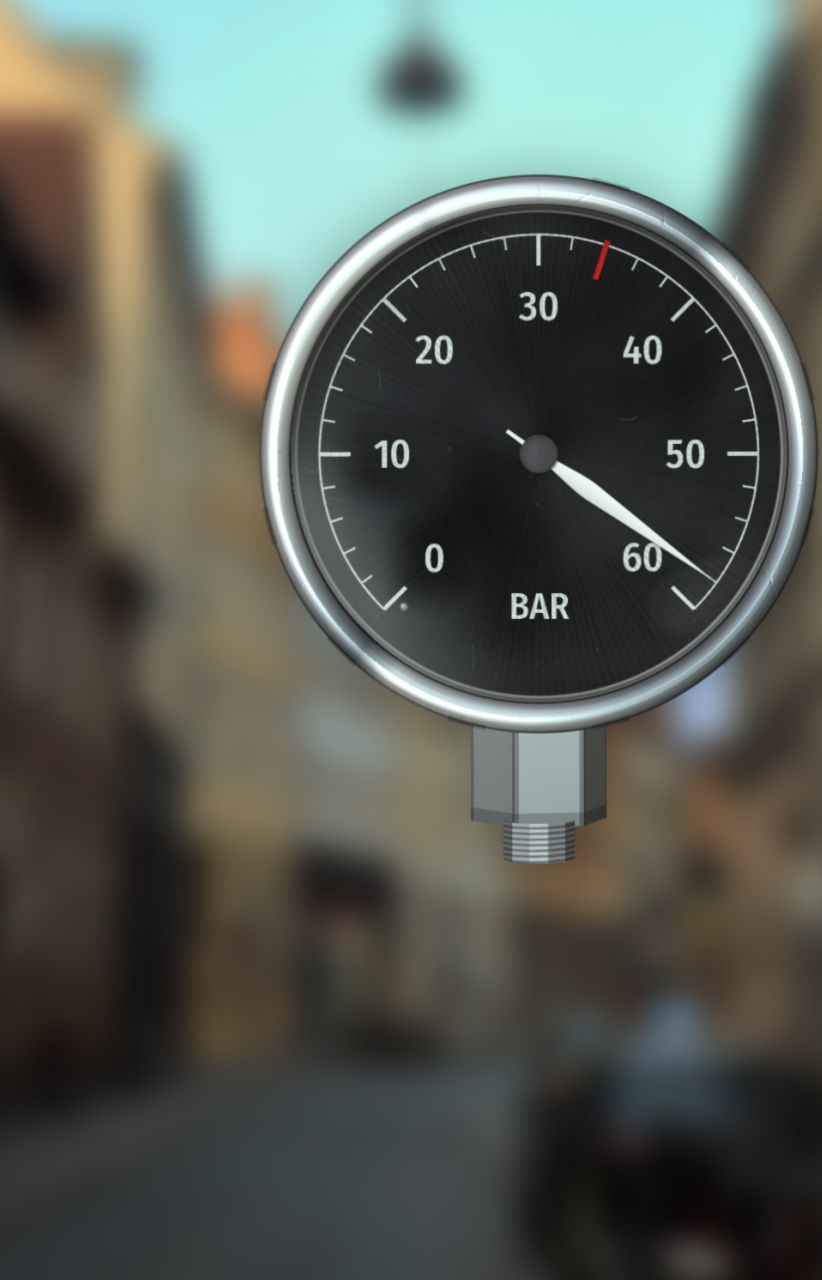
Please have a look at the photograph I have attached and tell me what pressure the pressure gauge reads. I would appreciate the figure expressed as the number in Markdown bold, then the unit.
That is **58** bar
